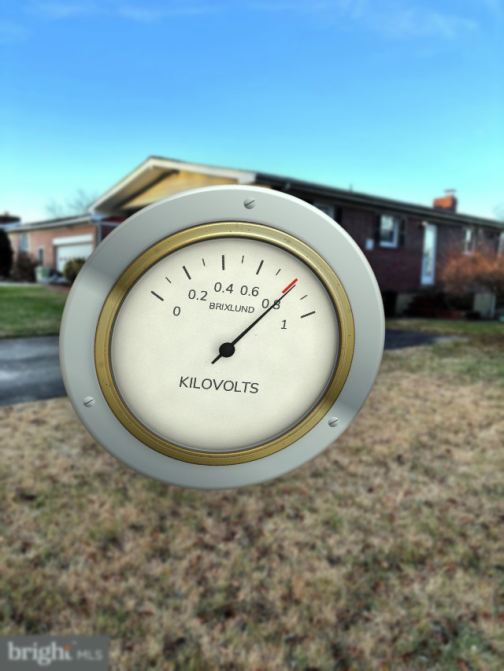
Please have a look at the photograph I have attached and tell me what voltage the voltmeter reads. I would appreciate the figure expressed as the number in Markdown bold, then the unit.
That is **0.8** kV
